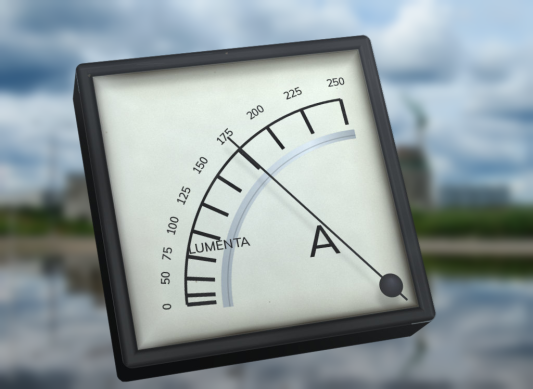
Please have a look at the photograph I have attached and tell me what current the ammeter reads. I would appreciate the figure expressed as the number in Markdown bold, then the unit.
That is **175** A
